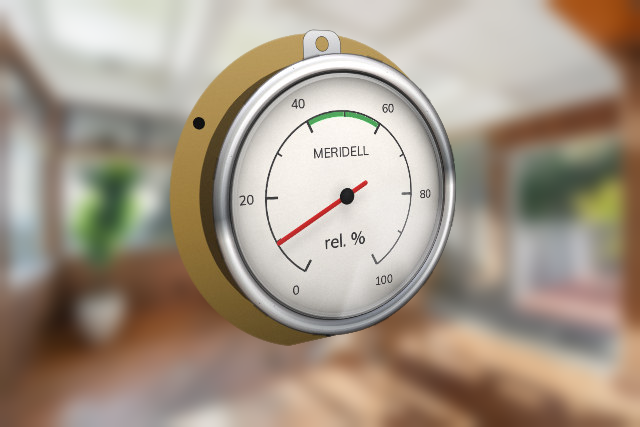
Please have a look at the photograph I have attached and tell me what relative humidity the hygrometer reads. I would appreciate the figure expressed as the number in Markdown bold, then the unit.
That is **10** %
